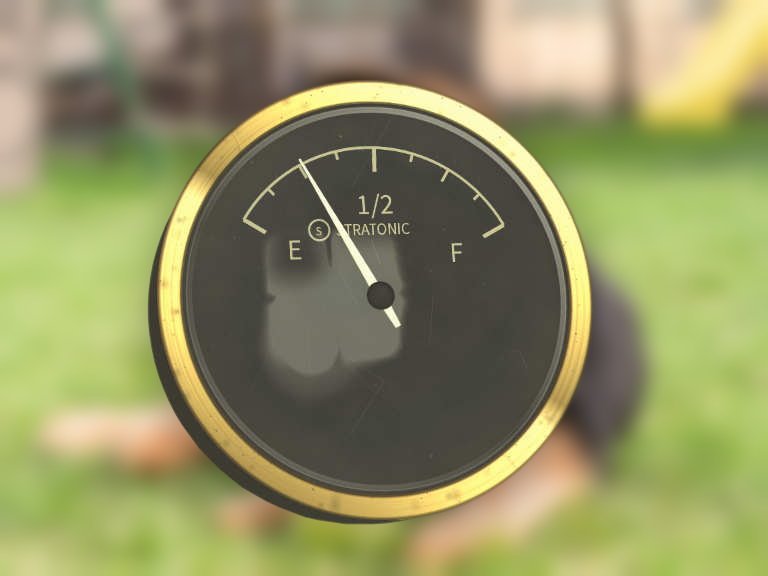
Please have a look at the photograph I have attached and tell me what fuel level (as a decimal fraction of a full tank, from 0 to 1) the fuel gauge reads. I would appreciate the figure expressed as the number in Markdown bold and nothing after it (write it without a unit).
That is **0.25**
